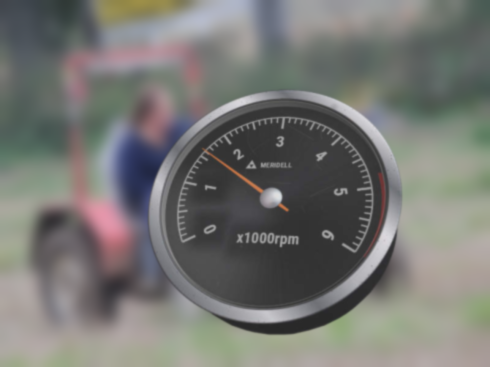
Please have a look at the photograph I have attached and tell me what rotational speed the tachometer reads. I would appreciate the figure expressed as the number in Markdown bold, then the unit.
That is **1600** rpm
